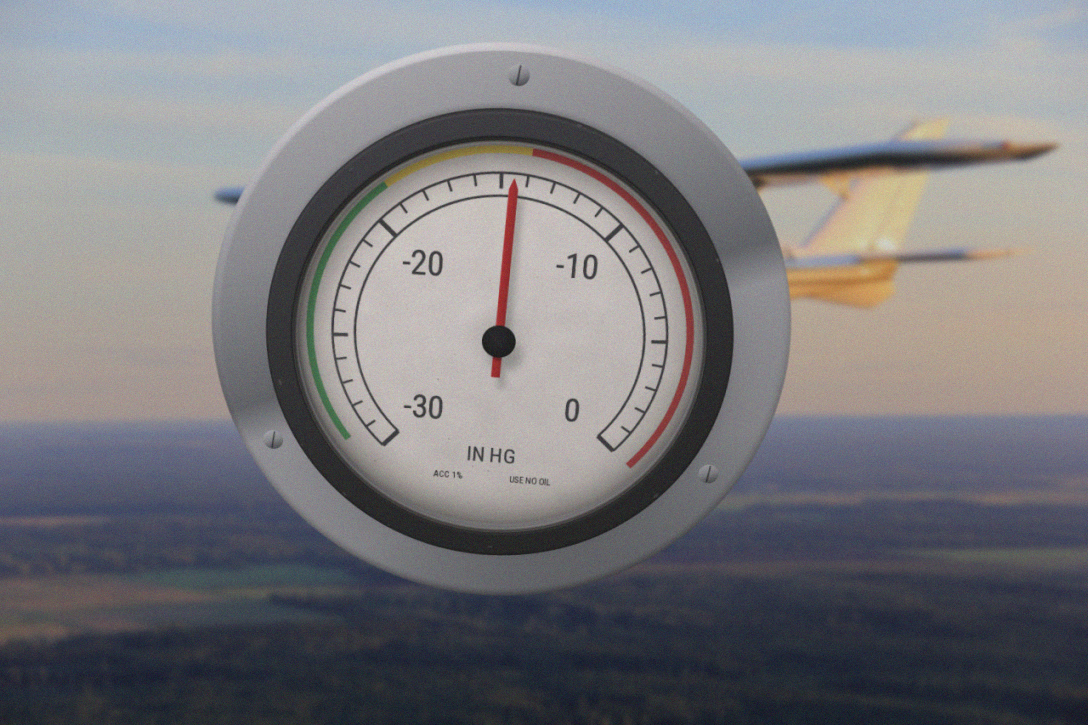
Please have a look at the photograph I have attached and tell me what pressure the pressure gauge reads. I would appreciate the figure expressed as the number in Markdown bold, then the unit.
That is **-14.5** inHg
